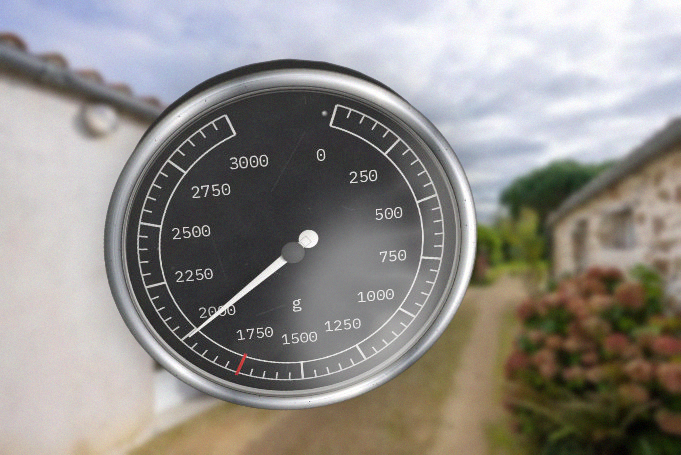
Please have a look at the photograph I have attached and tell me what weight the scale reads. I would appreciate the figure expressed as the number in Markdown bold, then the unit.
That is **2000** g
